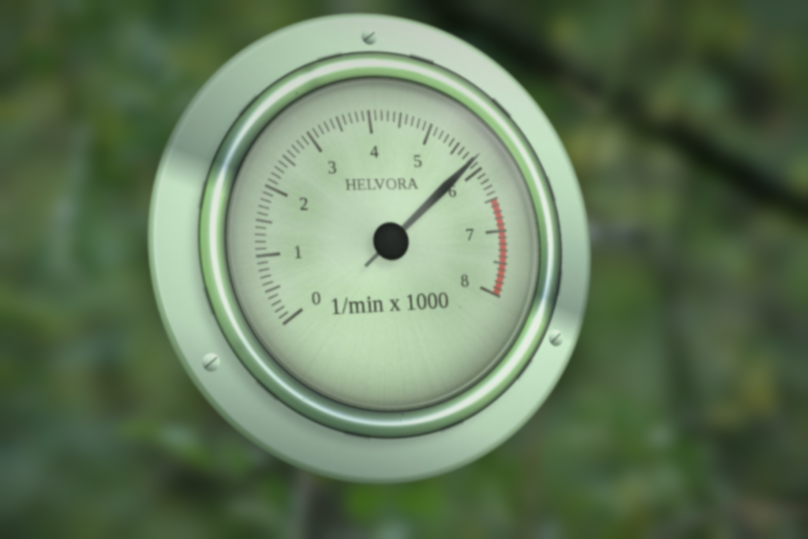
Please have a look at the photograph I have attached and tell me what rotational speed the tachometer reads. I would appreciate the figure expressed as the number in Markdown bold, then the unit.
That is **5800** rpm
